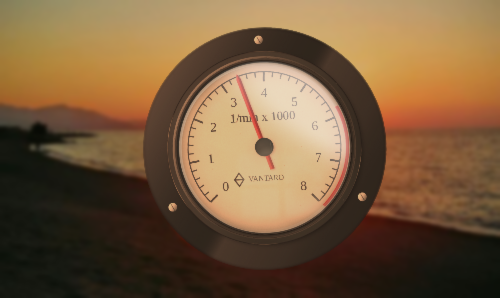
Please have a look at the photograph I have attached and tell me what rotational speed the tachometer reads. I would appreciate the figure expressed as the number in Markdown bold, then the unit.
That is **3400** rpm
